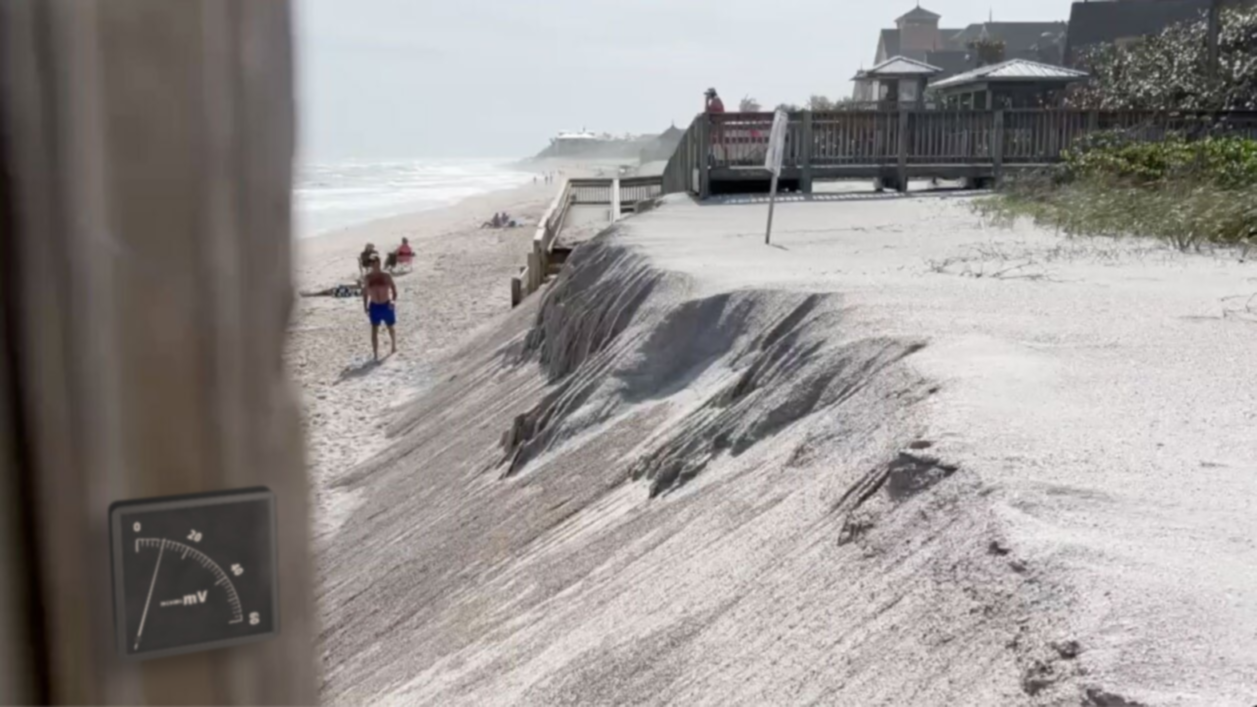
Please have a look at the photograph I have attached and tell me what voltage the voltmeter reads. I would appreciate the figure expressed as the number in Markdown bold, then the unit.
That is **10** mV
